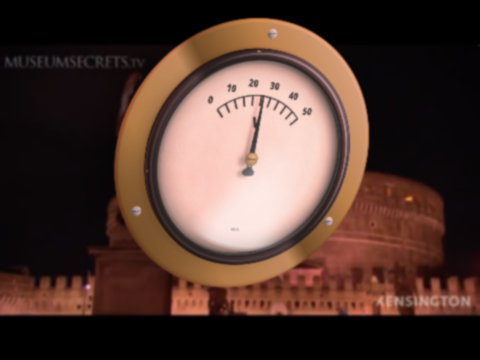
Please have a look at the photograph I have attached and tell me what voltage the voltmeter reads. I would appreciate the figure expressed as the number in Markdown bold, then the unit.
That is **25** V
